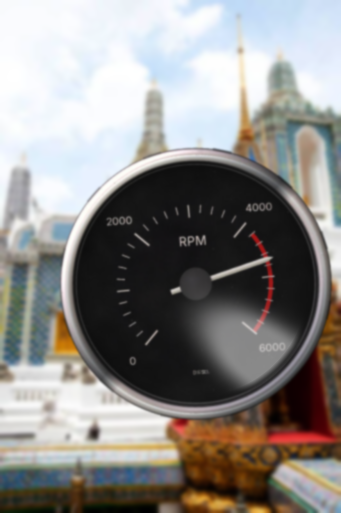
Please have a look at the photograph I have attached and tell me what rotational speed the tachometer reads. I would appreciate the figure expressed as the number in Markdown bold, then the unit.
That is **4700** rpm
